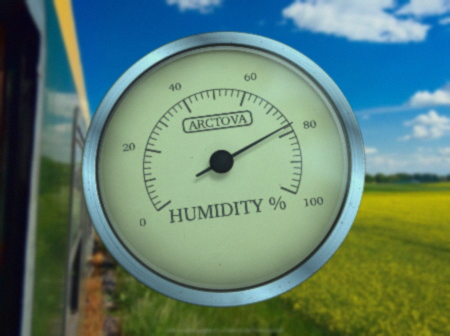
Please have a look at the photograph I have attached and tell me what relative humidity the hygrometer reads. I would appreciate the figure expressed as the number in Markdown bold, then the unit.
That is **78** %
